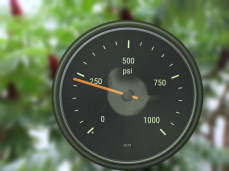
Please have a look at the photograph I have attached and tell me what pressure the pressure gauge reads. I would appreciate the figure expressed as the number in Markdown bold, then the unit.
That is **225** psi
